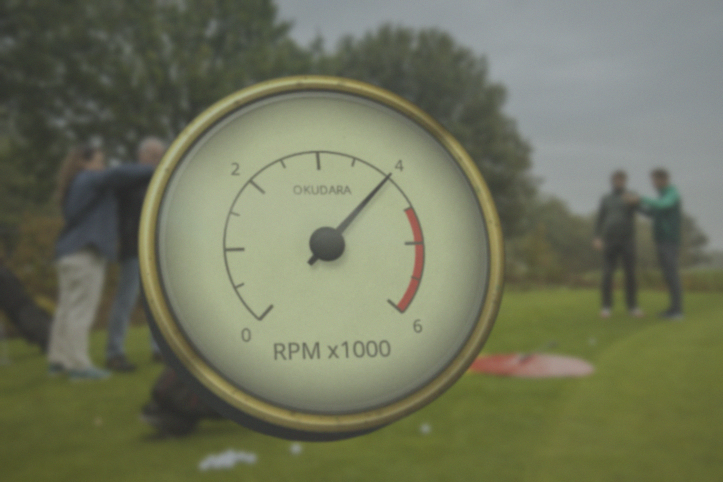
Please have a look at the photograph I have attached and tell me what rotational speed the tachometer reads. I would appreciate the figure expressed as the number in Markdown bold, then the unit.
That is **4000** rpm
